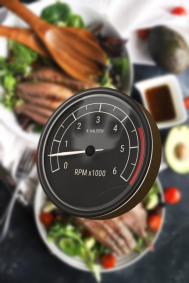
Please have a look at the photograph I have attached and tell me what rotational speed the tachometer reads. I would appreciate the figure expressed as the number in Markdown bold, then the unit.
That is **500** rpm
